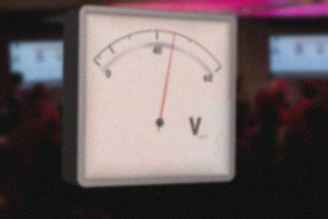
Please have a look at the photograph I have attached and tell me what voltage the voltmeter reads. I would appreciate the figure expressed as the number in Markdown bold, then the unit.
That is **45** V
